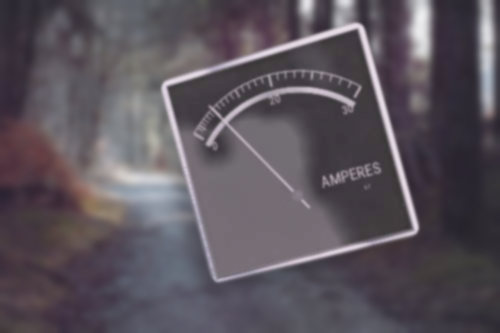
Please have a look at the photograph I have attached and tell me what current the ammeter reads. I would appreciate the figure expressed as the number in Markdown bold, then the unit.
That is **10** A
